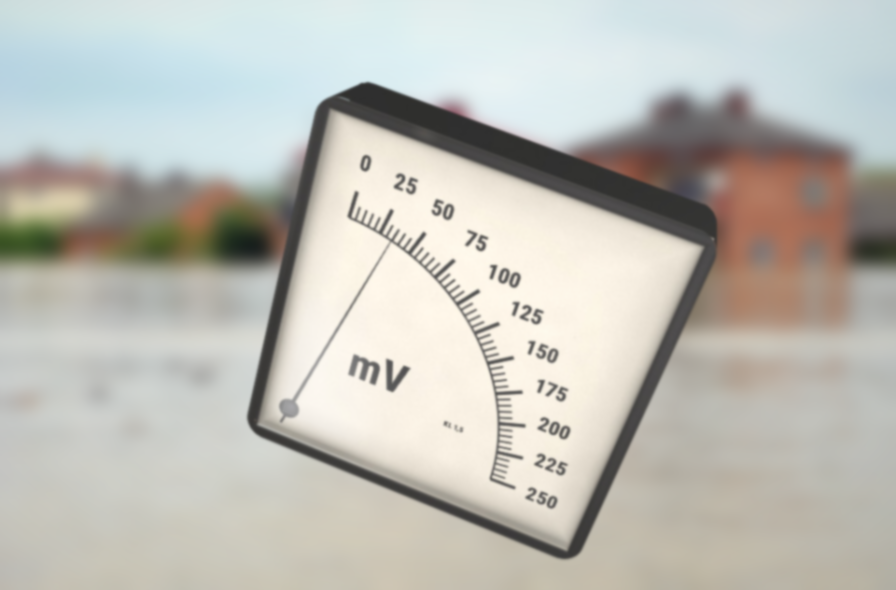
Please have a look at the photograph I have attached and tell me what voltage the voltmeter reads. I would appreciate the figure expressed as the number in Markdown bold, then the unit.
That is **35** mV
